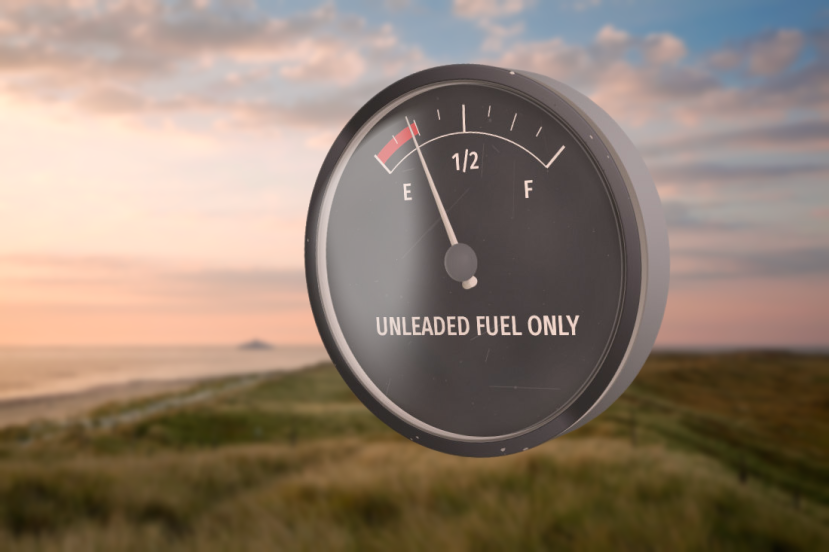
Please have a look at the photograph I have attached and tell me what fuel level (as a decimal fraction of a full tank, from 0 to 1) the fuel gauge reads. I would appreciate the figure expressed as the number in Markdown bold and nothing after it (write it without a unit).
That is **0.25**
